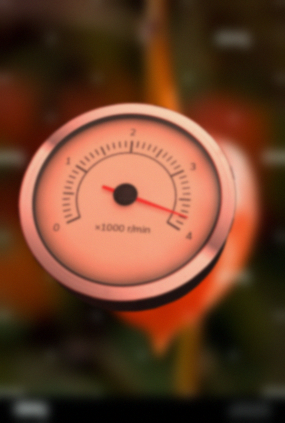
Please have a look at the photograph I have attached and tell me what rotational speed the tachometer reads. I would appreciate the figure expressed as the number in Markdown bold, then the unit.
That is **3800** rpm
